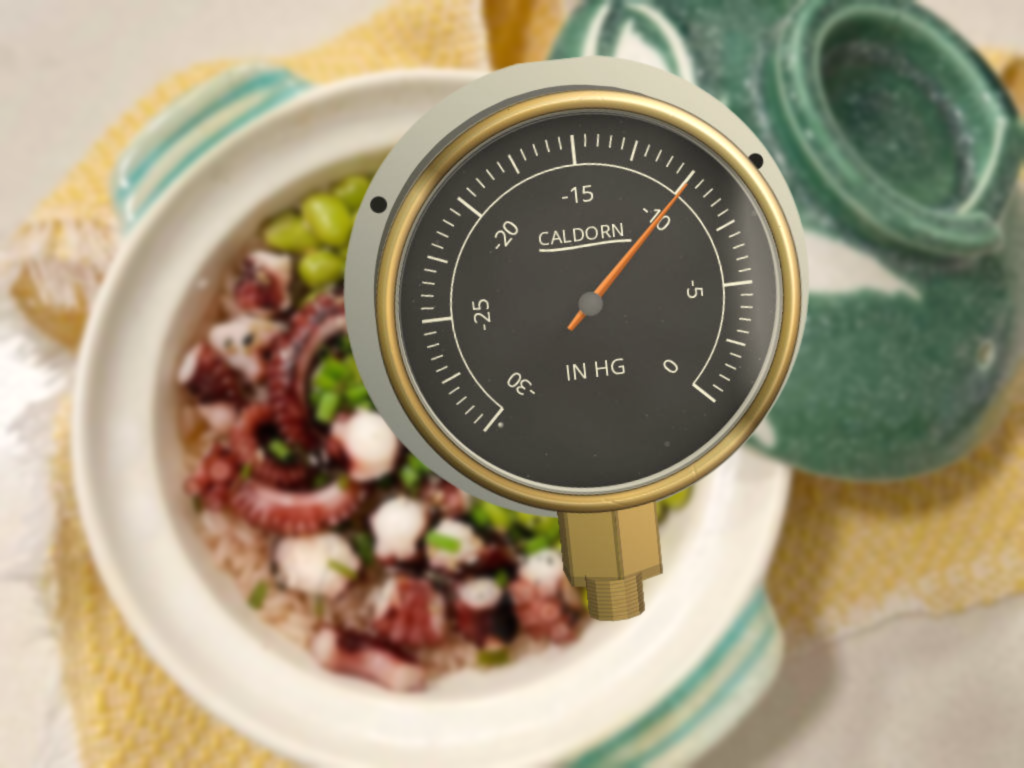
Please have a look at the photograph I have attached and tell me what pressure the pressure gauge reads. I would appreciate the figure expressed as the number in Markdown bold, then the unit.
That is **-10** inHg
